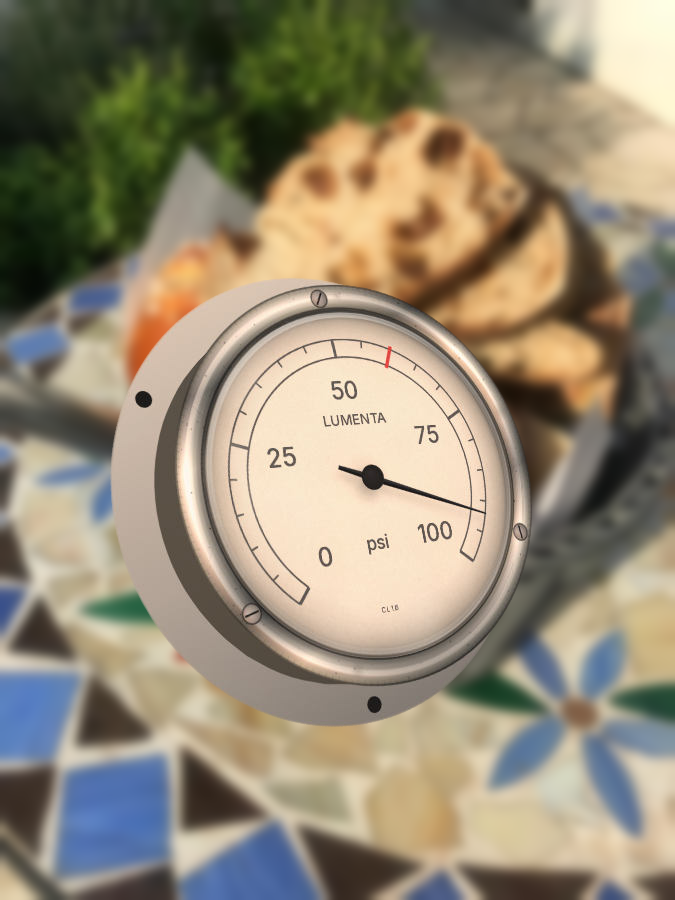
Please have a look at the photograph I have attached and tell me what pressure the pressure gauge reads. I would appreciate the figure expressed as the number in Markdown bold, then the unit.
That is **92.5** psi
